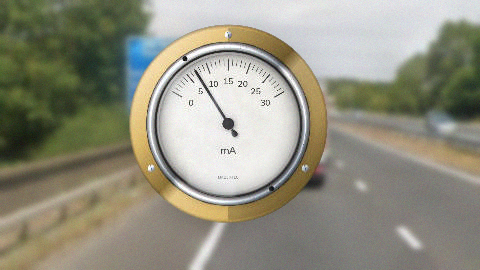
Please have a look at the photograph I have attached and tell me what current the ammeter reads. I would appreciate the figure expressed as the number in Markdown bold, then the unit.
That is **7** mA
